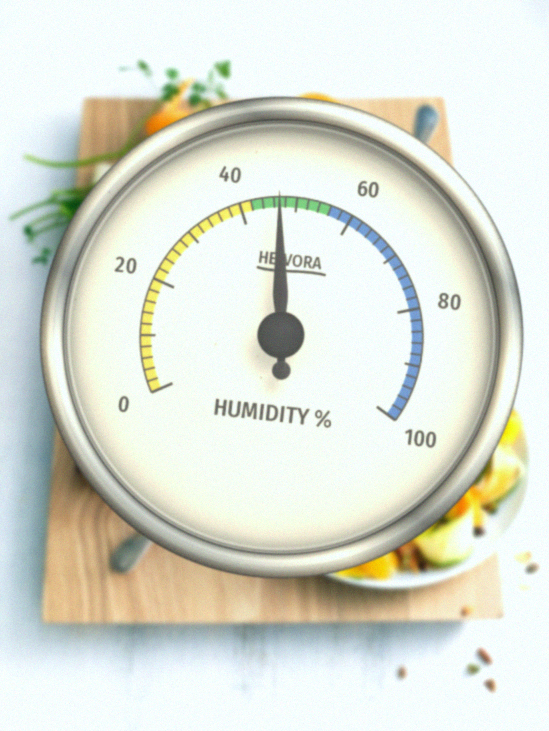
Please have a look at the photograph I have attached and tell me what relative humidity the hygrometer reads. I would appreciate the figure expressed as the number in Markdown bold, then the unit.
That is **47** %
